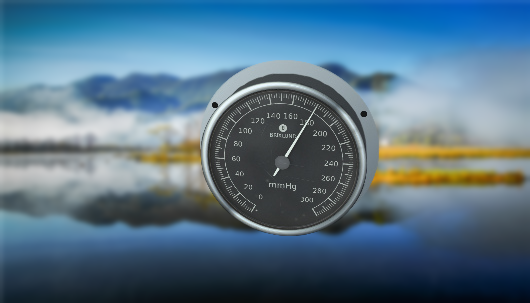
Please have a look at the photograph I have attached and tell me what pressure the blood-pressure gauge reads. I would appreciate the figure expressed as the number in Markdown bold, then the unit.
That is **180** mmHg
